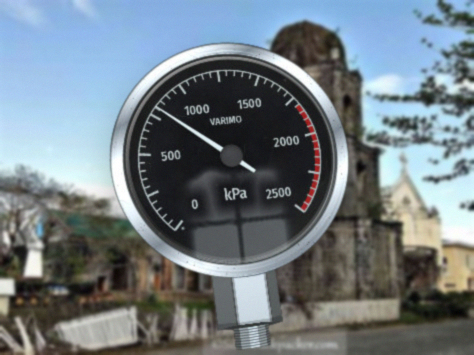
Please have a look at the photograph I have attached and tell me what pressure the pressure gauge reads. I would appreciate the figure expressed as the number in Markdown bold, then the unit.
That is **800** kPa
